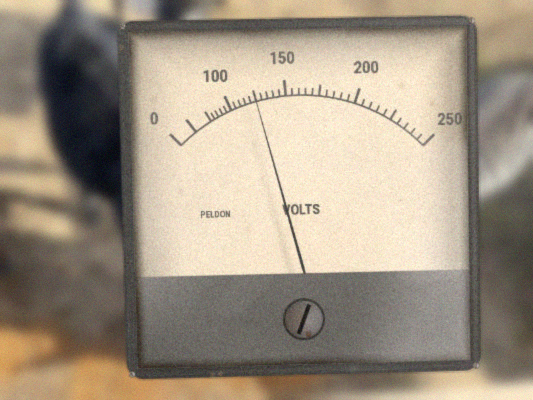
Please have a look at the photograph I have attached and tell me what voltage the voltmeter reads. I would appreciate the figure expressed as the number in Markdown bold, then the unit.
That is **125** V
